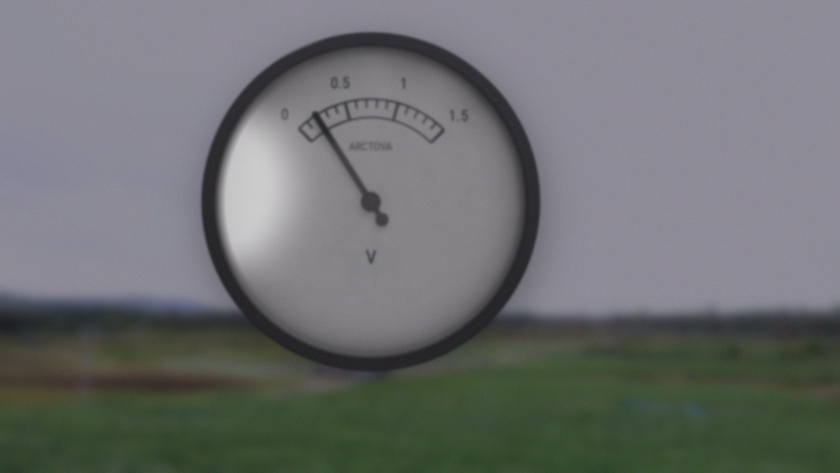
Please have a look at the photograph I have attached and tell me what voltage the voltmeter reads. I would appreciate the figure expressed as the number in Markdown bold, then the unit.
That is **0.2** V
